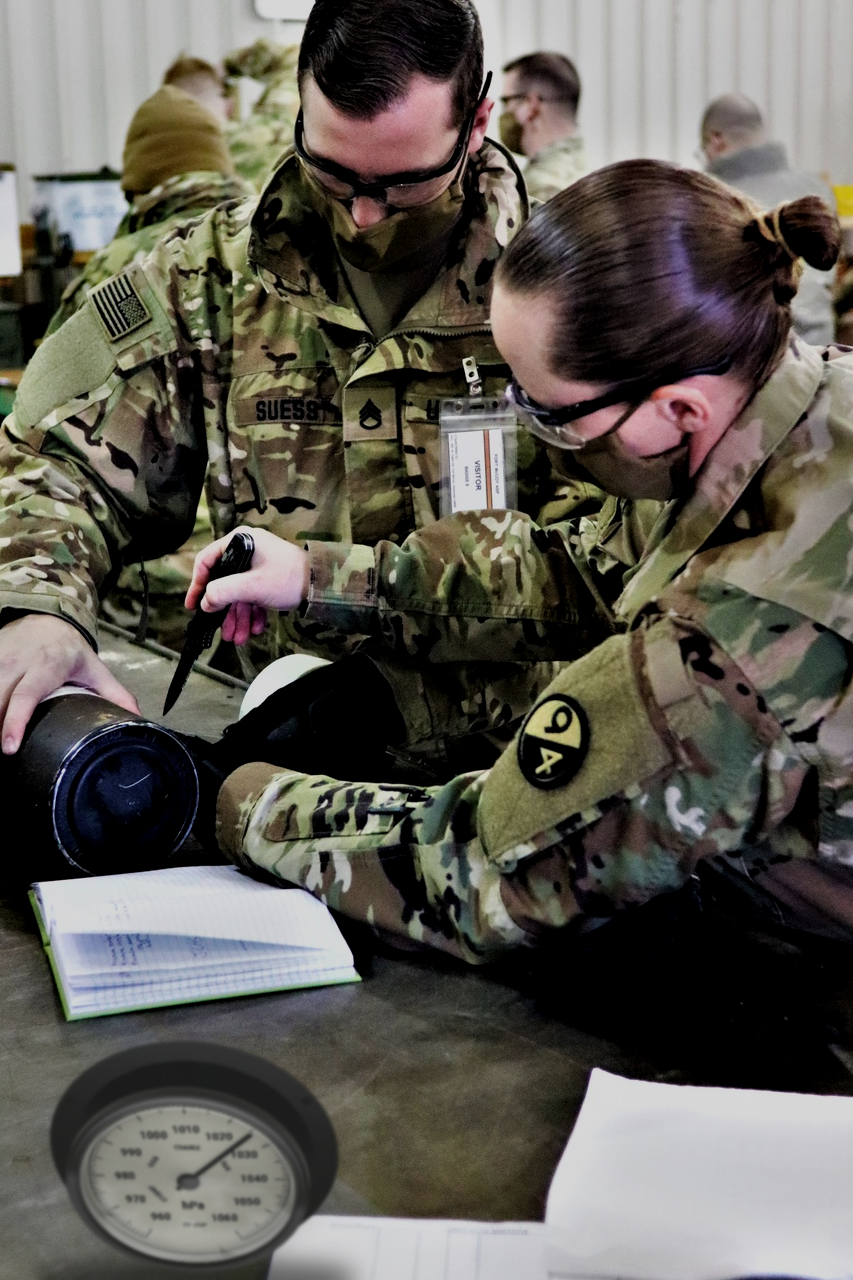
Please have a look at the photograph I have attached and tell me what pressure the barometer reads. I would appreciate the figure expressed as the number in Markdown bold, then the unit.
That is **1025** hPa
